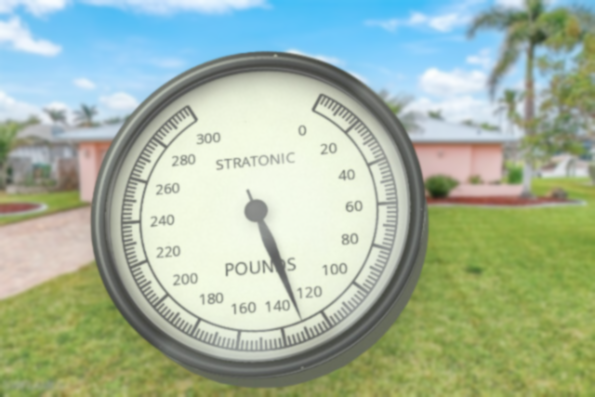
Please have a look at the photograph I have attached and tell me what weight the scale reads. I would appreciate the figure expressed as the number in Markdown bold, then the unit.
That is **130** lb
